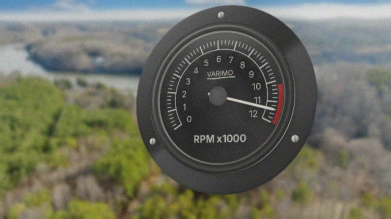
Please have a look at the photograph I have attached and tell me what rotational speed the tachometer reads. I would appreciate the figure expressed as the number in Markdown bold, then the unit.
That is **11400** rpm
